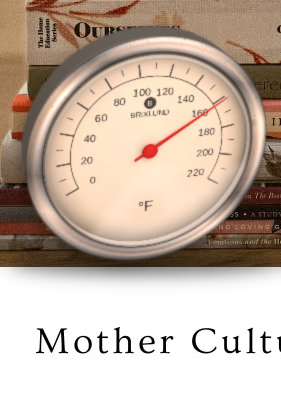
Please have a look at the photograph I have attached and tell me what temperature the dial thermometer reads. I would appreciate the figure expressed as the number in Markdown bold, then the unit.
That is **160** °F
